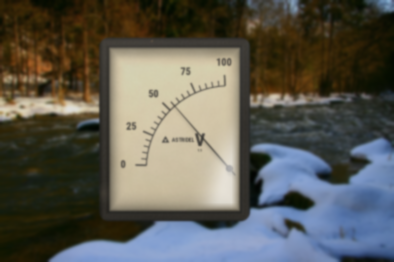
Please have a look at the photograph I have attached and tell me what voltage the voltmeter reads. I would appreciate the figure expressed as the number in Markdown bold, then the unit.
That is **55** V
